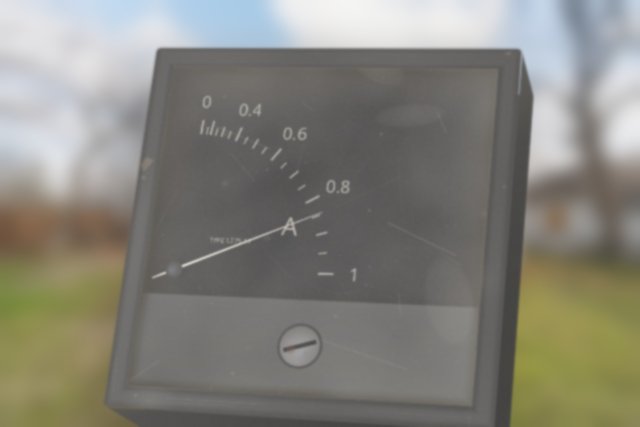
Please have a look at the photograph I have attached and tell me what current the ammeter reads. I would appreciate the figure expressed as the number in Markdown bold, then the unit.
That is **0.85** A
